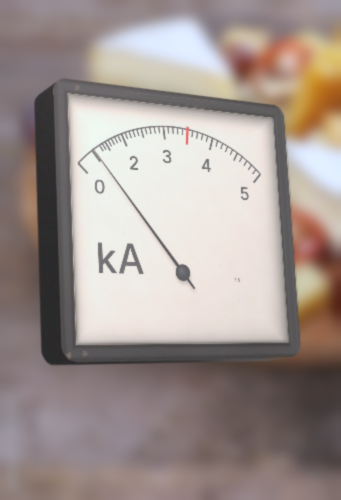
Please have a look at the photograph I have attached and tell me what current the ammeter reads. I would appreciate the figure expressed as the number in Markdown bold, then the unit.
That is **1** kA
